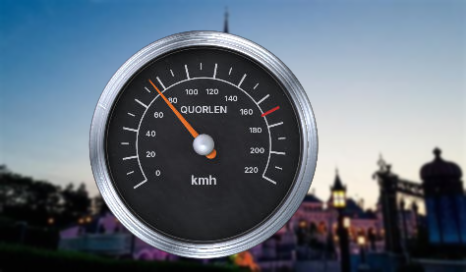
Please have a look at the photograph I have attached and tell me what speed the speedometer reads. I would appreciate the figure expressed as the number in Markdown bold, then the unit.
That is **75** km/h
